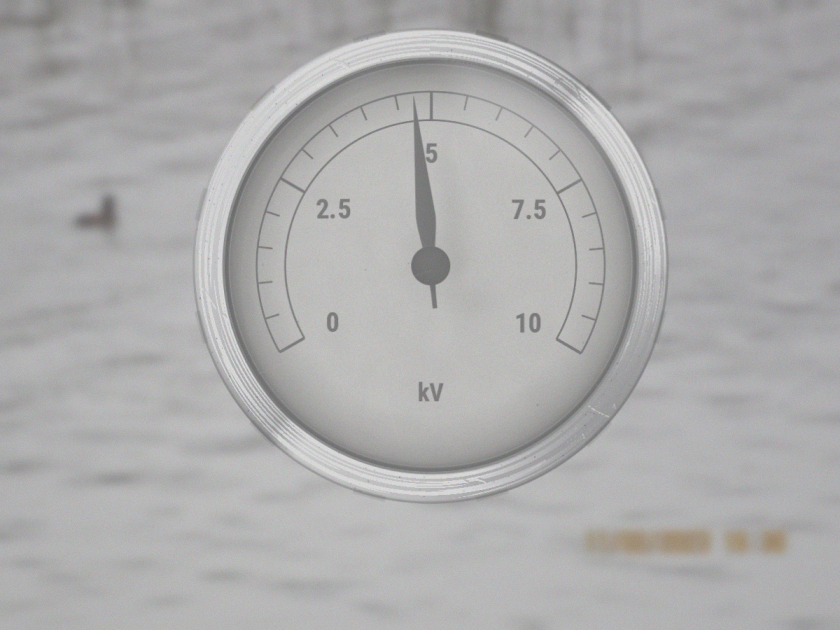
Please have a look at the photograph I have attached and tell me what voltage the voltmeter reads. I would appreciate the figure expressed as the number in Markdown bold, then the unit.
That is **4.75** kV
